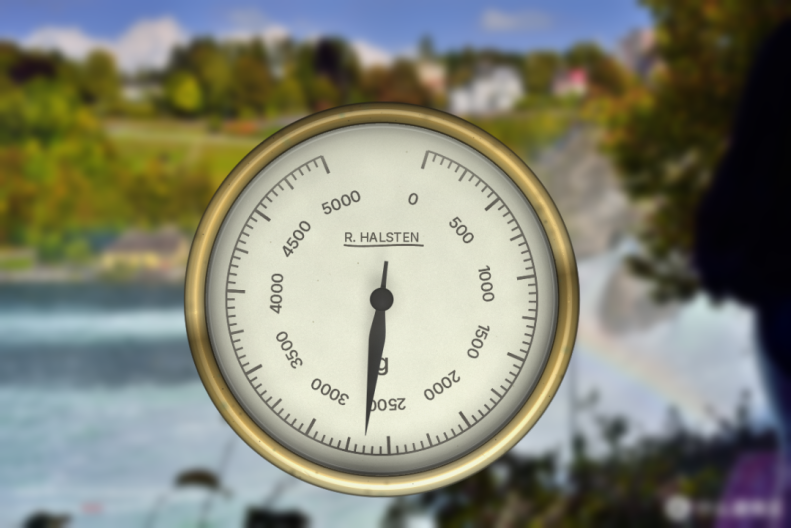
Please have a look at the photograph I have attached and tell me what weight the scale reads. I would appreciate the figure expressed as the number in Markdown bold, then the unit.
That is **2650** g
